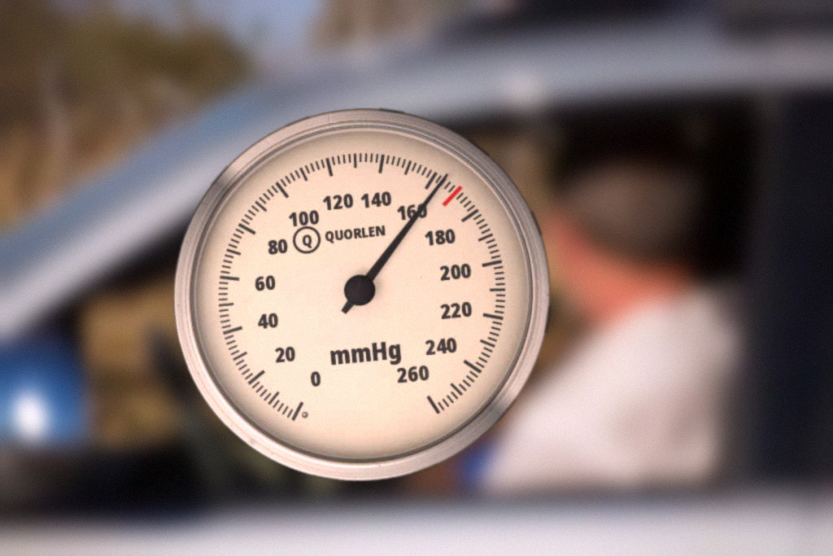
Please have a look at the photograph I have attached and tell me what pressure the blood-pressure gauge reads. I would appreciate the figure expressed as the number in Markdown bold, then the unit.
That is **164** mmHg
